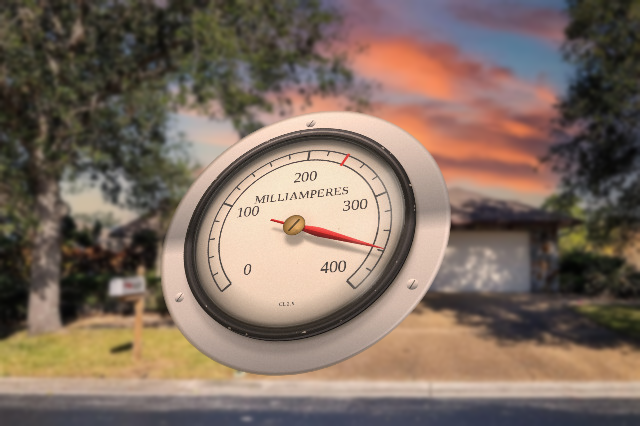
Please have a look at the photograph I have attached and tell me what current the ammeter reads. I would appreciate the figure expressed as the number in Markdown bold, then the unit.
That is **360** mA
